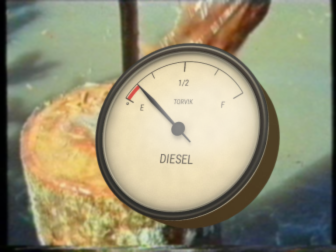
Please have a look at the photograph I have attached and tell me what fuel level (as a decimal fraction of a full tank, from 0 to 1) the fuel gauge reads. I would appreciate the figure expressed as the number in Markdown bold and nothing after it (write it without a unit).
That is **0.125**
